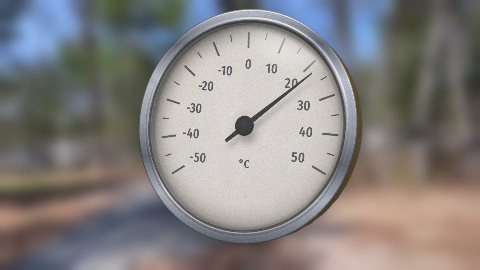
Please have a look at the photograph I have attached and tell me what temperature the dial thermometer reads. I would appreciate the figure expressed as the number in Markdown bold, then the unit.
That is **22.5** °C
